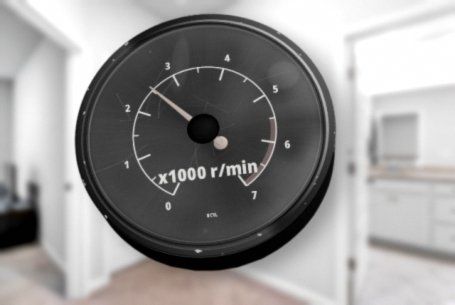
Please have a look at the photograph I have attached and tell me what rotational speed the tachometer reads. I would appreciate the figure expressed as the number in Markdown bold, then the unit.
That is **2500** rpm
